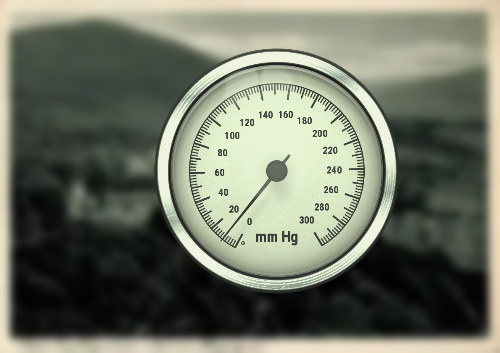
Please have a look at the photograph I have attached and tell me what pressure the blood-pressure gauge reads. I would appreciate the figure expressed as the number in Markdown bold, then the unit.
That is **10** mmHg
